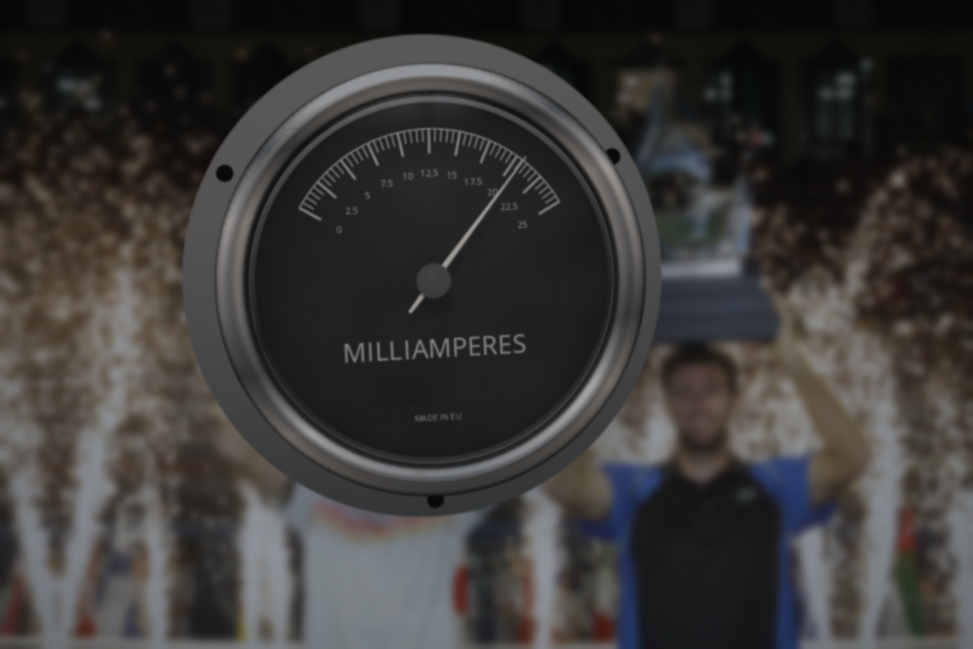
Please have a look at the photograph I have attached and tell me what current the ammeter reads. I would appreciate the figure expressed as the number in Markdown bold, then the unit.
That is **20.5** mA
